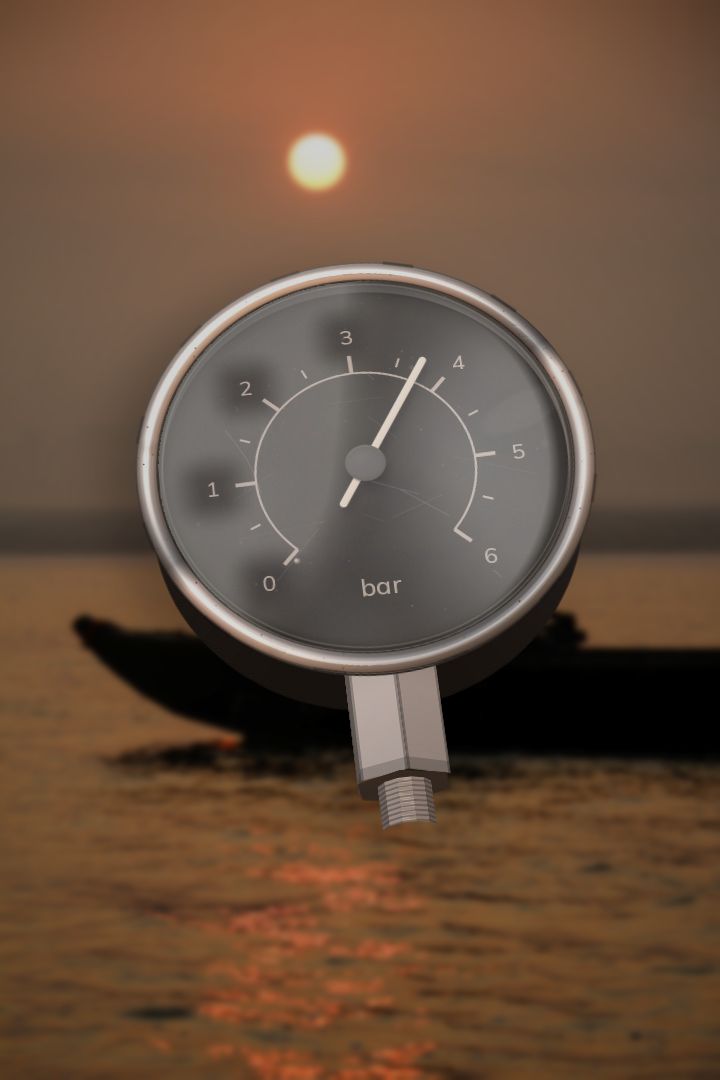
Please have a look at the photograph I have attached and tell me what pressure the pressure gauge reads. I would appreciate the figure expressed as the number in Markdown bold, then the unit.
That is **3.75** bar
